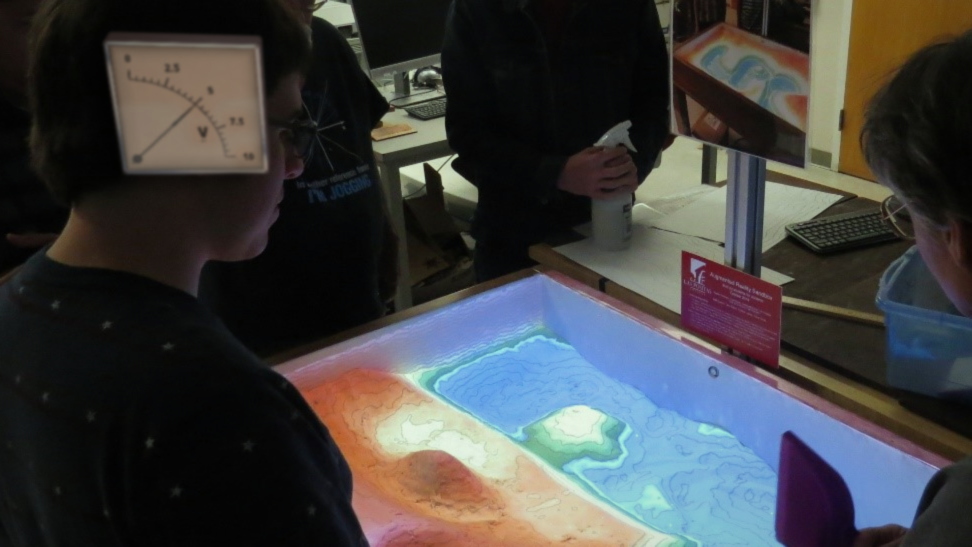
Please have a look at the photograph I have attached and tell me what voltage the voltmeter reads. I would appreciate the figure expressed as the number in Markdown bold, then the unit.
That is **5** V
